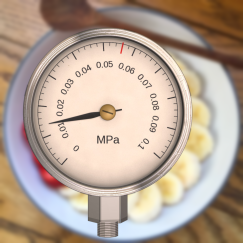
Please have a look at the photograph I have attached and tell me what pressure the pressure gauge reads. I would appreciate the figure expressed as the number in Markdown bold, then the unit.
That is **0.014** MPa
